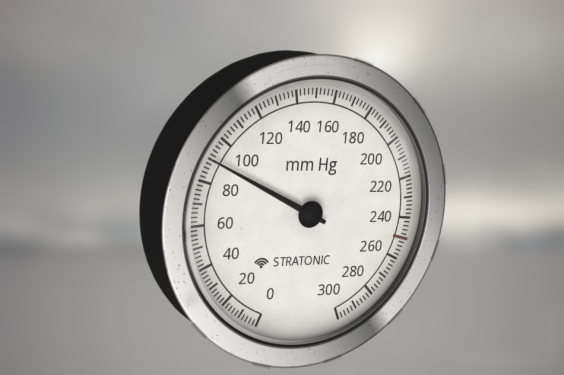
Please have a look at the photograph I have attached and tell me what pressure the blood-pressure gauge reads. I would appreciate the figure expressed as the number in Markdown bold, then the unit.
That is **90** mmHg
